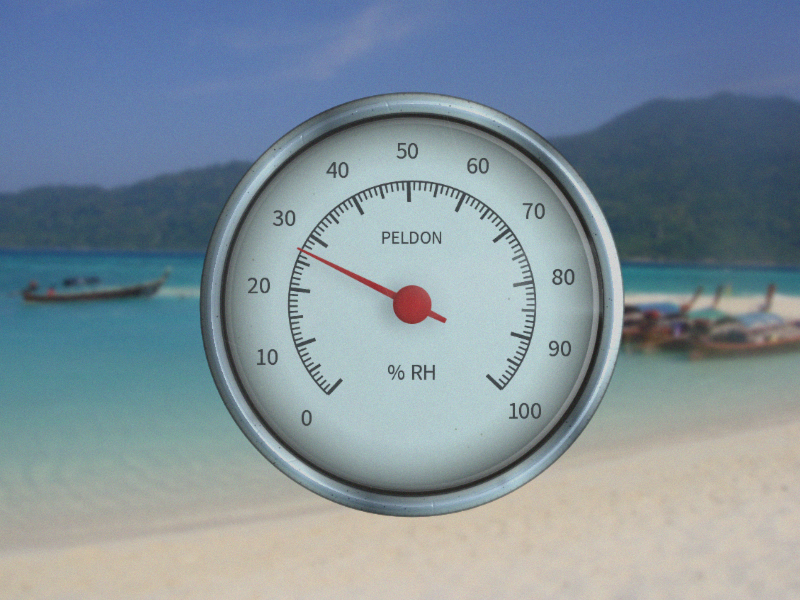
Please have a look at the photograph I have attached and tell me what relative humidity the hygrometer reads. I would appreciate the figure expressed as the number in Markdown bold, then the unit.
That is **27** %
